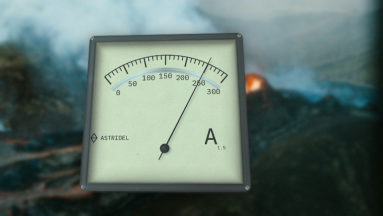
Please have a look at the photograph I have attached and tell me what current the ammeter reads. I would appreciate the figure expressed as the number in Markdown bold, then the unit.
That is **250** A
